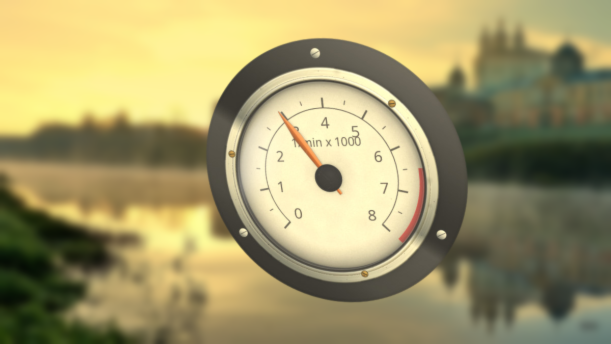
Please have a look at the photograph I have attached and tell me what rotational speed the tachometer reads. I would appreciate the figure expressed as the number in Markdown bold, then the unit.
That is **3000** rpm
